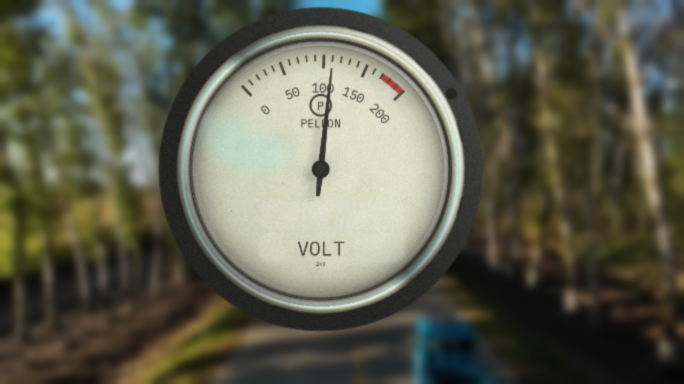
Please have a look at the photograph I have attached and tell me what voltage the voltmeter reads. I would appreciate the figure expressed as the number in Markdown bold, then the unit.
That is **110** V
